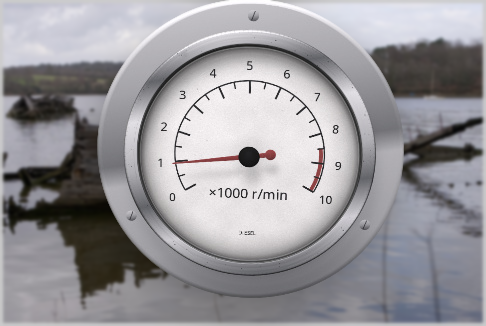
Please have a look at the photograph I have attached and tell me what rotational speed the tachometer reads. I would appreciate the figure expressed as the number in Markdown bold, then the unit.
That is **1000** rpm
